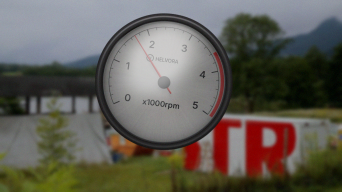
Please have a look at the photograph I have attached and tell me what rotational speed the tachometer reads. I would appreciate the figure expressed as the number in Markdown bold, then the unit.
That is **1700** rpm
